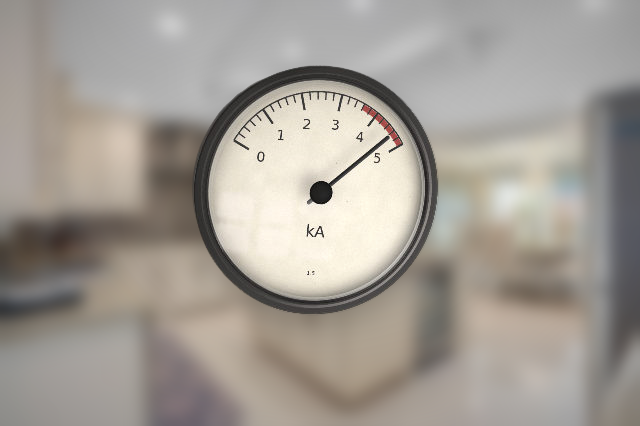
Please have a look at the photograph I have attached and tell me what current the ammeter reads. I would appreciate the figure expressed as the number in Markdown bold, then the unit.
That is **4.6** kA
